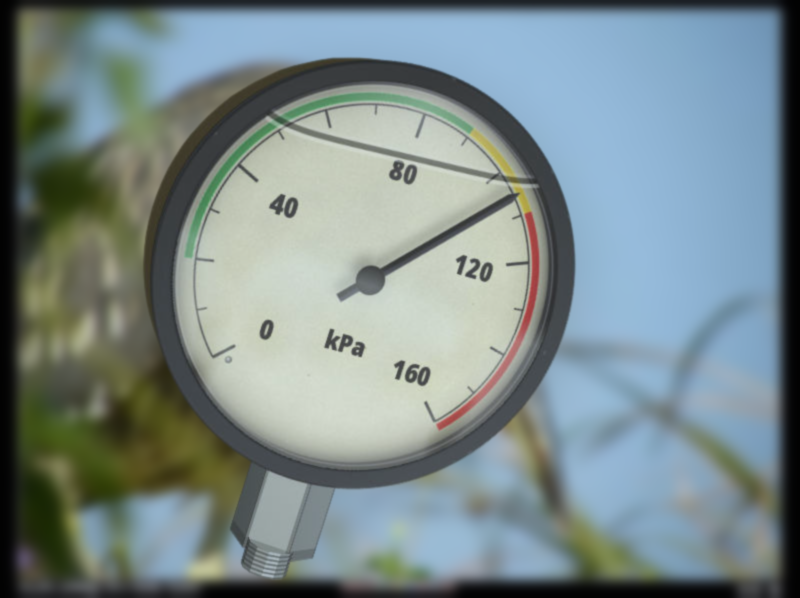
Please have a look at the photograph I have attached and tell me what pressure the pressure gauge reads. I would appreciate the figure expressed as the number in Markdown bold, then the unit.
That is **105** kPa
